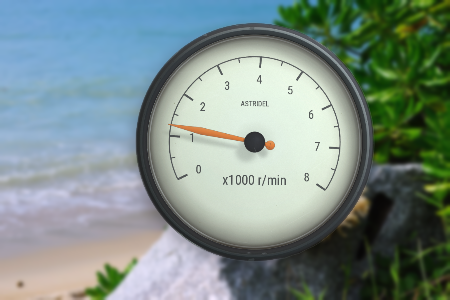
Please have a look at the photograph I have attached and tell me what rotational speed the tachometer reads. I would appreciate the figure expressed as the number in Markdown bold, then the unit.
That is **1250** rpm
